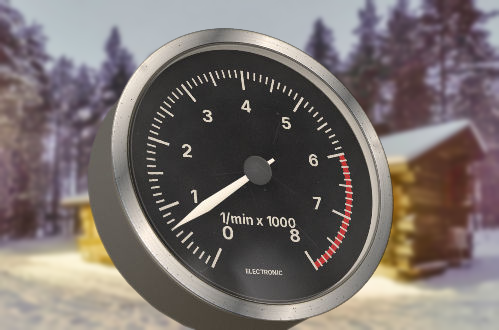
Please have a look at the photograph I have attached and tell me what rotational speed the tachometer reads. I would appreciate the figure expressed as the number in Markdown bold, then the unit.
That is **700** rpm
